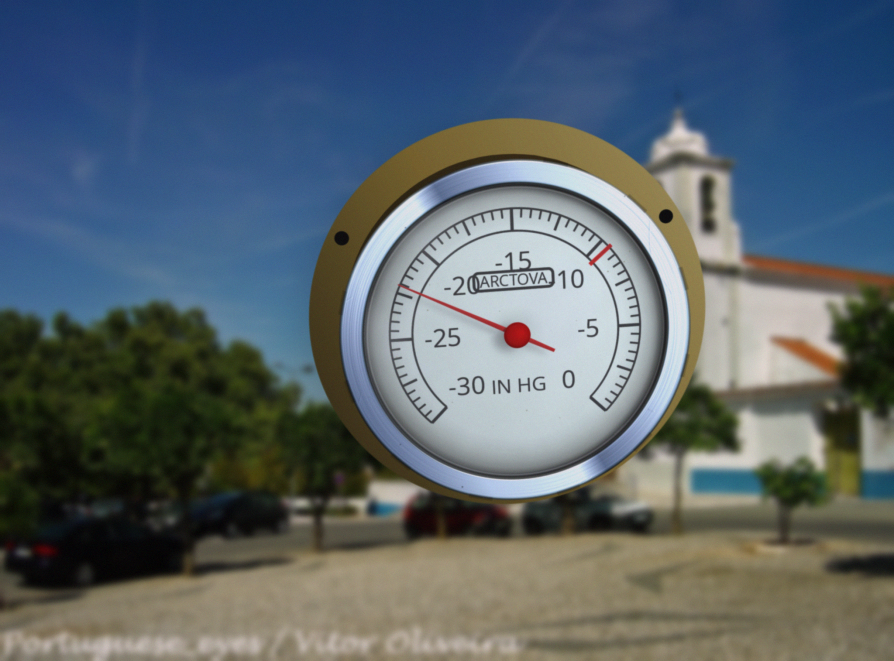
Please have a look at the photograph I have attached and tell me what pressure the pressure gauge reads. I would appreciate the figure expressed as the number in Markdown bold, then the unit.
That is **-22** inHg
